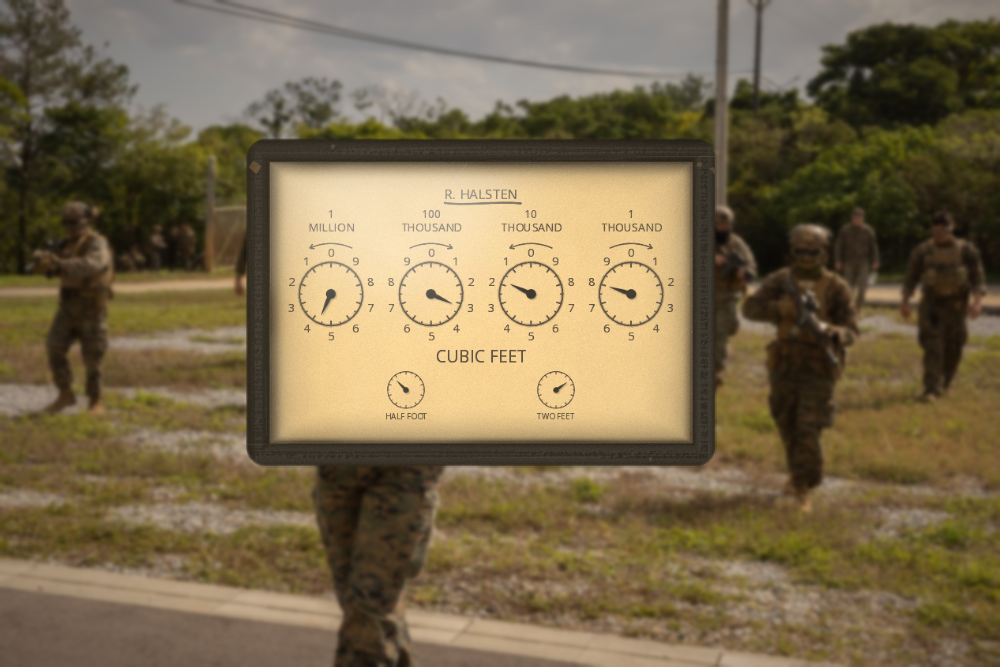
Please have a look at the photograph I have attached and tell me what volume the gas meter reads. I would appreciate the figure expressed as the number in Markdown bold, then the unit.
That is **431800** ft³
